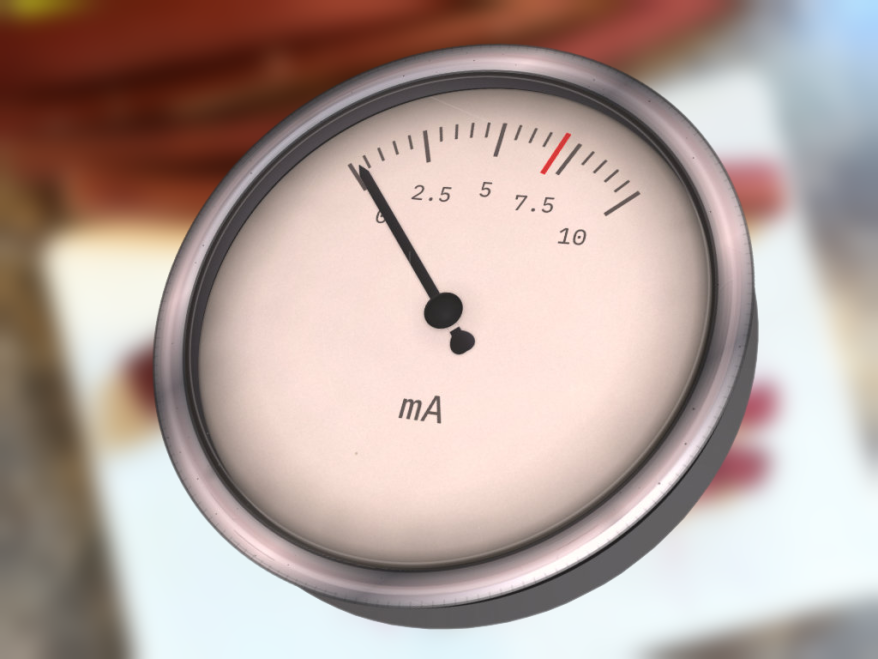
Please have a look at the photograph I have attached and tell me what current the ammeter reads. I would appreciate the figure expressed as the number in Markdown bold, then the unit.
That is **0.25** mA
